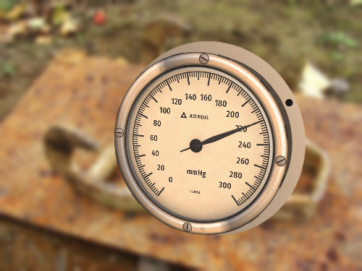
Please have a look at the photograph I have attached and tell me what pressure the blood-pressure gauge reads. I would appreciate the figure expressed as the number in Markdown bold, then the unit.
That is **220** mmHg
